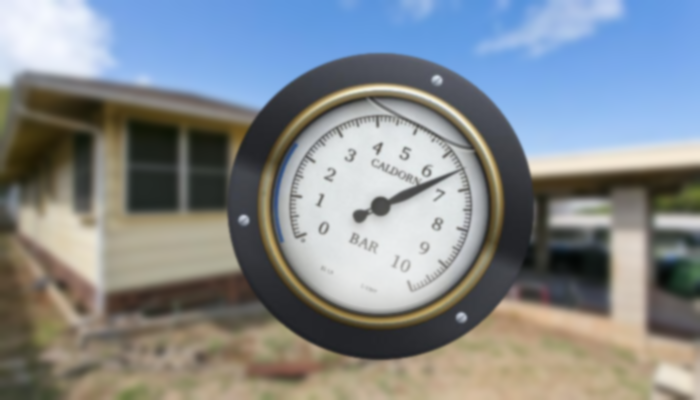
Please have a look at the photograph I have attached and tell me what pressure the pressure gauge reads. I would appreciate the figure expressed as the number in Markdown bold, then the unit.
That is **6.5** bar
